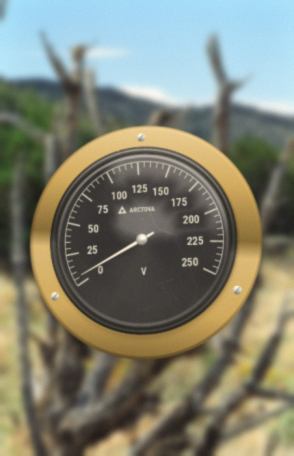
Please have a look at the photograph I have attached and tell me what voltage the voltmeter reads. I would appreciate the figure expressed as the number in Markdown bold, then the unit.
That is **5** V
